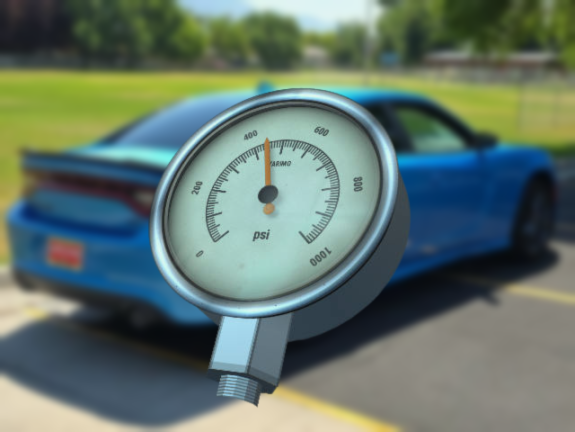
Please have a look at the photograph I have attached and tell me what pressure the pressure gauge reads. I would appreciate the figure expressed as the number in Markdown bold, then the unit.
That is **450** psi
